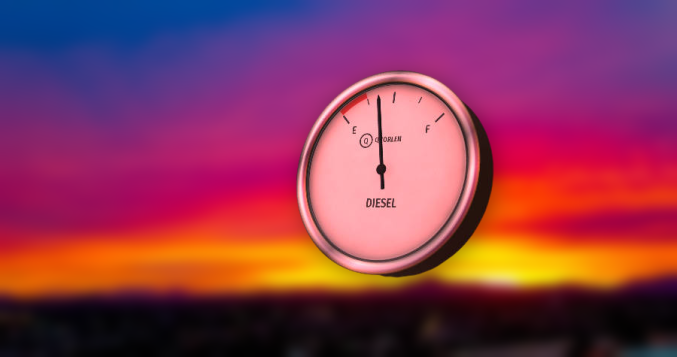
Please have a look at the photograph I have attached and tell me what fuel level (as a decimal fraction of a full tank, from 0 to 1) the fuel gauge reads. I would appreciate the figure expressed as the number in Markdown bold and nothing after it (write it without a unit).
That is **0.375**
